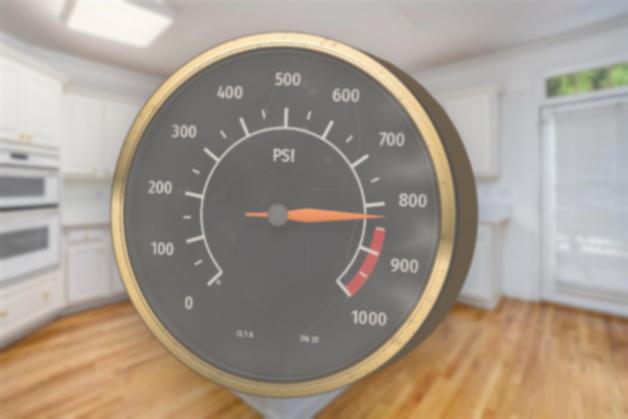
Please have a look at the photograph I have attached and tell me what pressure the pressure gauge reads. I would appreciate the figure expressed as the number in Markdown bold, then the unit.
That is **825** psi
